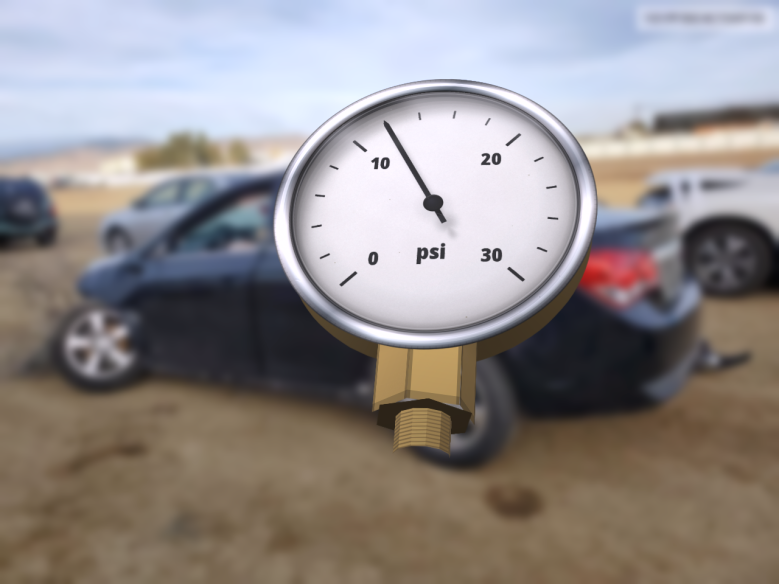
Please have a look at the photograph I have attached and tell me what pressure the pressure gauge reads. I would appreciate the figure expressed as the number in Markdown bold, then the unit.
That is **12** psi
